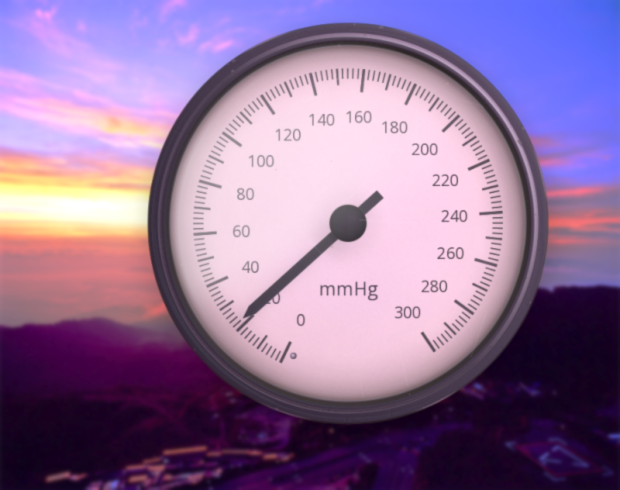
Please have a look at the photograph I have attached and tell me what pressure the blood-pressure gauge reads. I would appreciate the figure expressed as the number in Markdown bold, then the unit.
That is **22** mmHg
